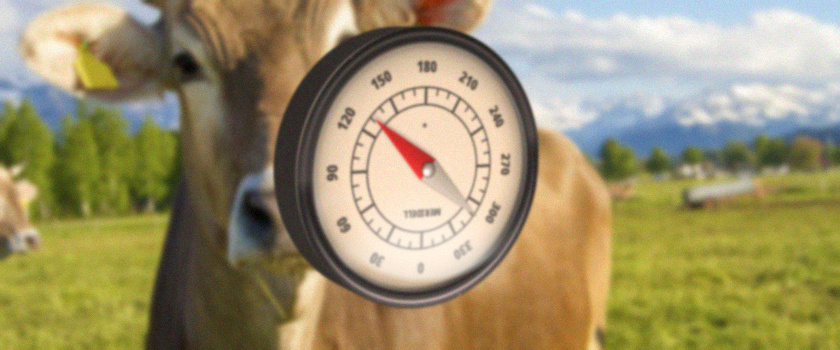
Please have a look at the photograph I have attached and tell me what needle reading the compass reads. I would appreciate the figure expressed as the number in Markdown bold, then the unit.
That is **130** °
